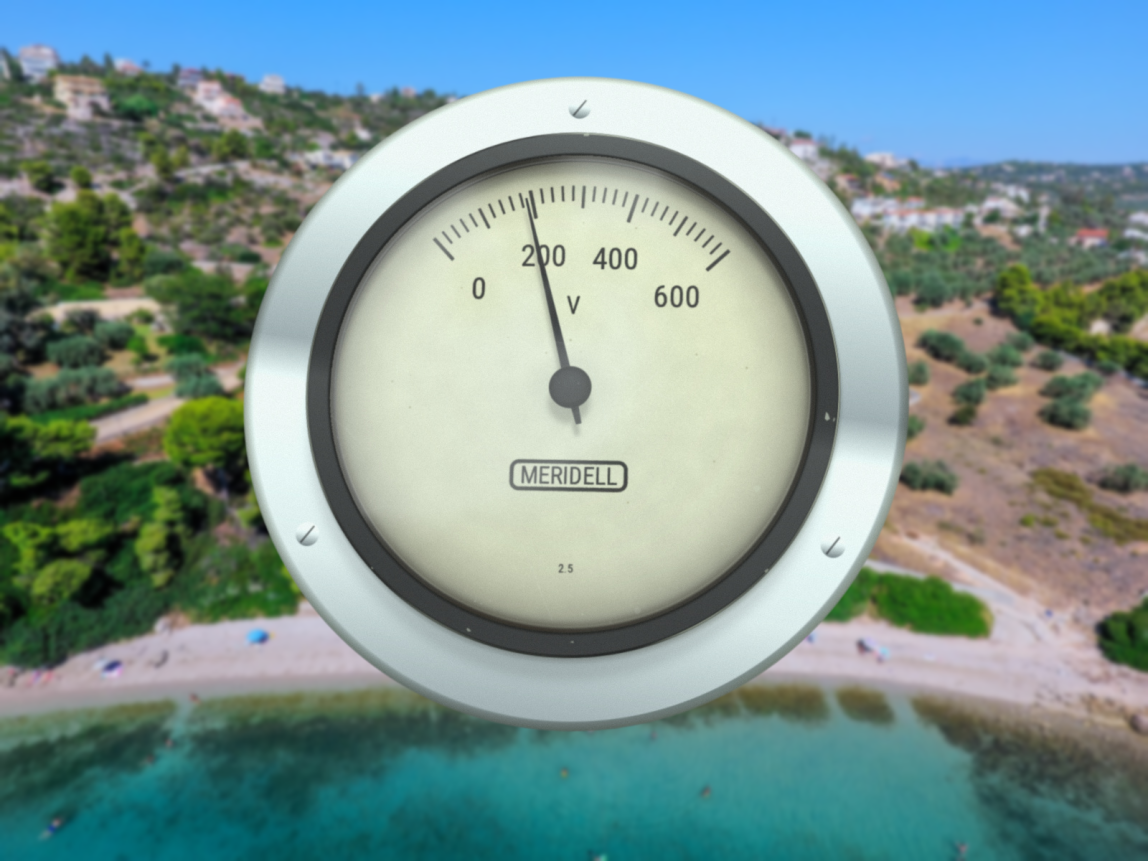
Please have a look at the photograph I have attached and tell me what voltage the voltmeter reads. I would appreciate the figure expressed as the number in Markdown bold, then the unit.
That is **190** V
